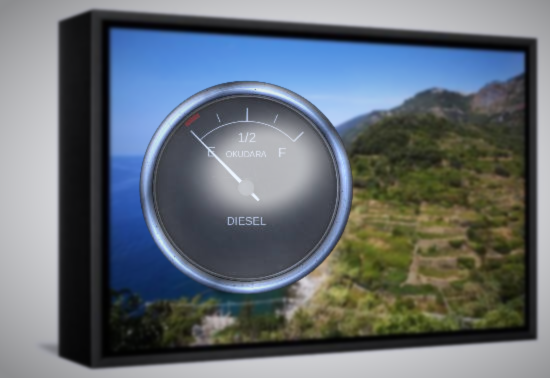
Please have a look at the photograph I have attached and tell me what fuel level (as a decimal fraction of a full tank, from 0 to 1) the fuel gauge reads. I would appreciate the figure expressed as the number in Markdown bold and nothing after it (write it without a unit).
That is **0**
